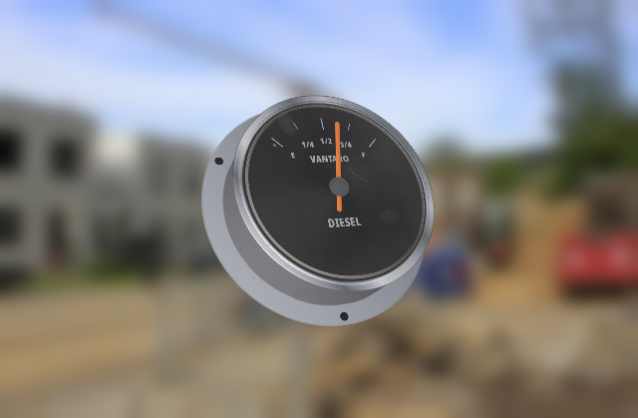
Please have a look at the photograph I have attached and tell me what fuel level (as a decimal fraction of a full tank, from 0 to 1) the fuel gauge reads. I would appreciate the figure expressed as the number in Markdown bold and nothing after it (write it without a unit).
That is **0.625**
